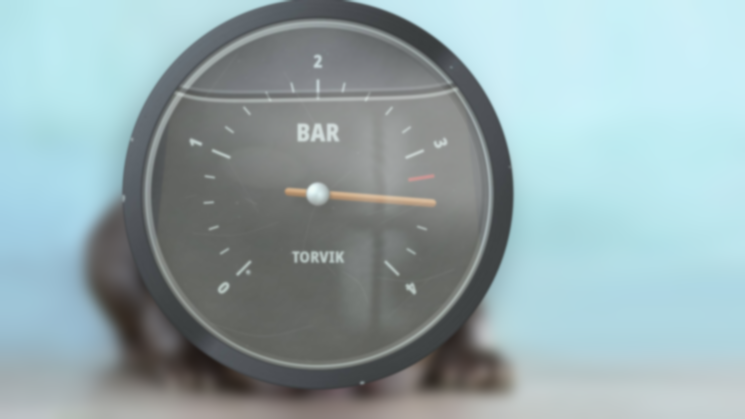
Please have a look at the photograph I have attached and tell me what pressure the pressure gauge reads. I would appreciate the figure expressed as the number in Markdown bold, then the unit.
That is **3.4** bar
